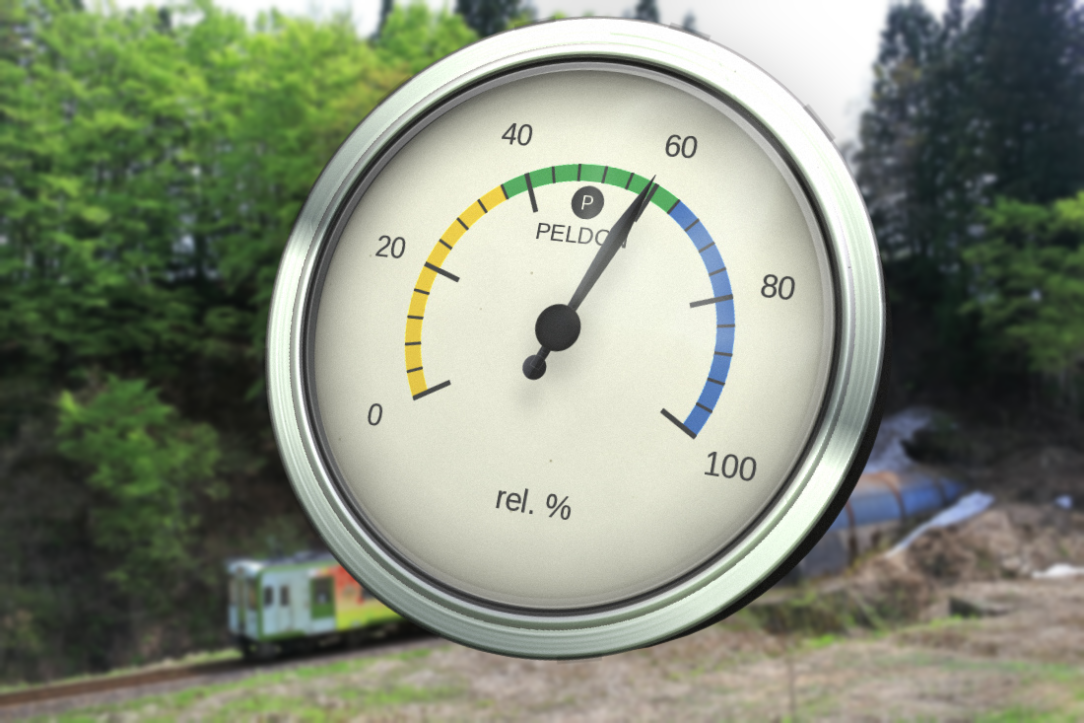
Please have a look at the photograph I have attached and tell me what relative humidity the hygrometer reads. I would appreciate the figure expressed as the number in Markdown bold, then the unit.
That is **60** %
